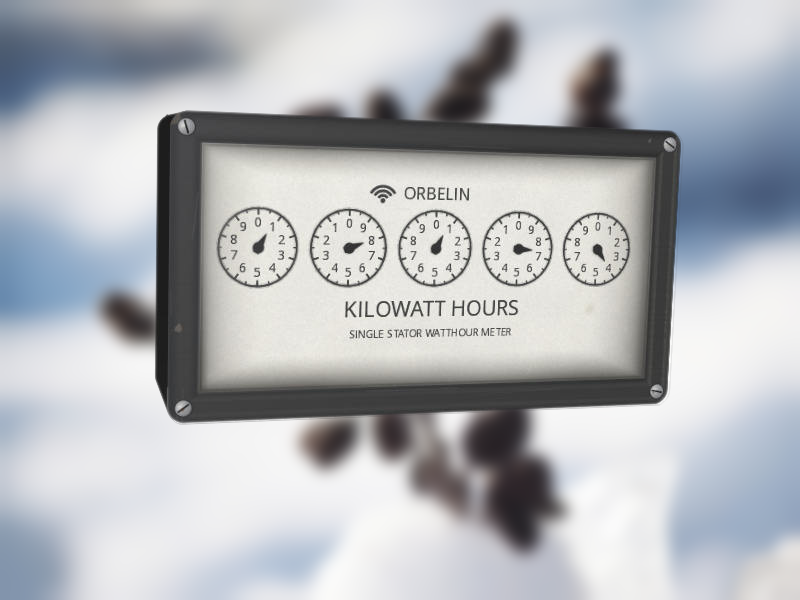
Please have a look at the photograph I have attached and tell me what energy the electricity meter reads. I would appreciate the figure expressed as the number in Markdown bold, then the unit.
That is **8074** kWh
